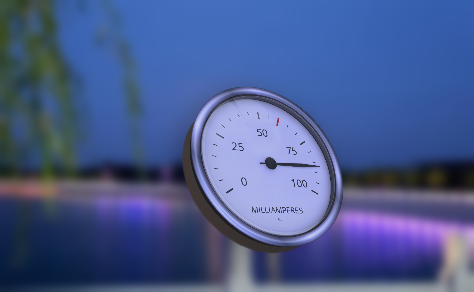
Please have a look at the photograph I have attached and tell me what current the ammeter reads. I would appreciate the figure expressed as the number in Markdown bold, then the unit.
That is **87.5** mA
